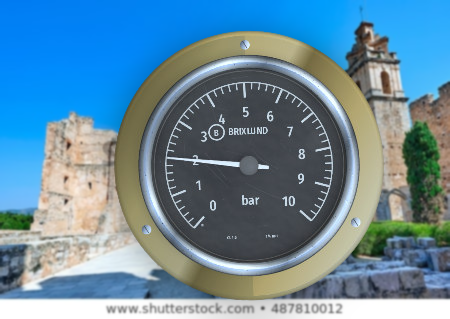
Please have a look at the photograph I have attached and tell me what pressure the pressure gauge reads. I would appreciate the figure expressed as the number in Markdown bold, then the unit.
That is **2** bar
